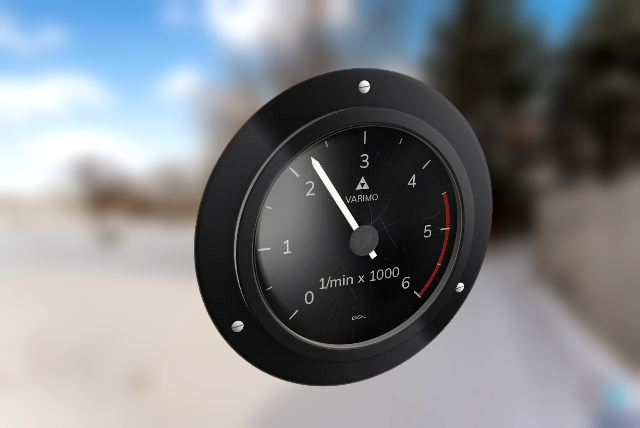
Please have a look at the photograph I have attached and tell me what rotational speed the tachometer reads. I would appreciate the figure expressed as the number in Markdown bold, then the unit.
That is **2250** rpm
